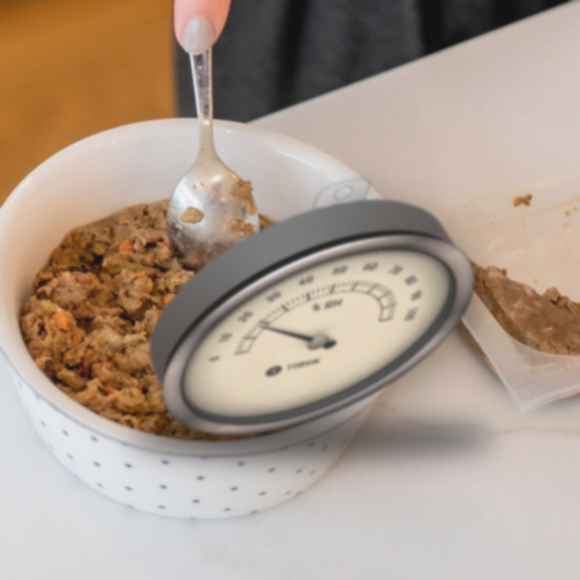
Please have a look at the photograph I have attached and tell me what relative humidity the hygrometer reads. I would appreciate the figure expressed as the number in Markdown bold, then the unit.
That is **20** %
